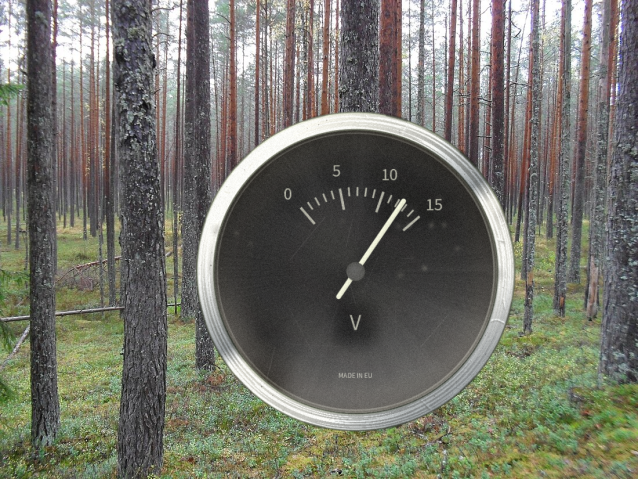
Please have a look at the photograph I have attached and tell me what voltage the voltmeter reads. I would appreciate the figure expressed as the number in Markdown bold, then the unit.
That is **12.5** V
